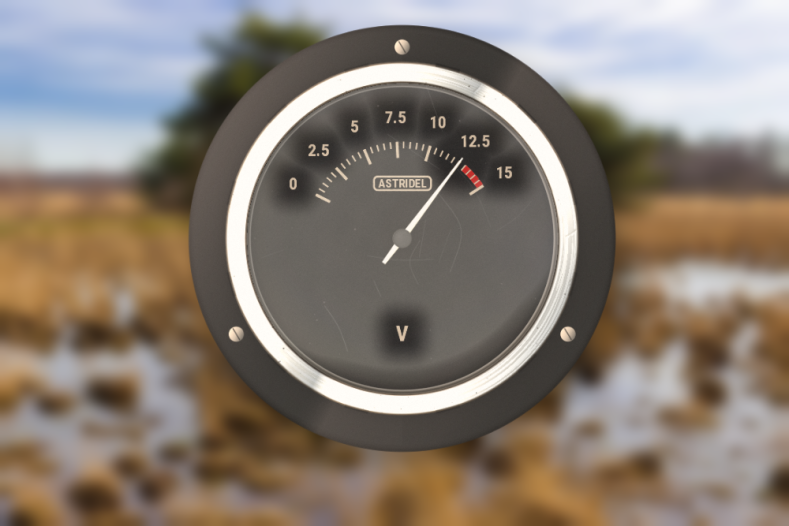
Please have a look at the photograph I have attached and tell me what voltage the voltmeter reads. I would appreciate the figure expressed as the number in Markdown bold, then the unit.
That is **12.5** V
